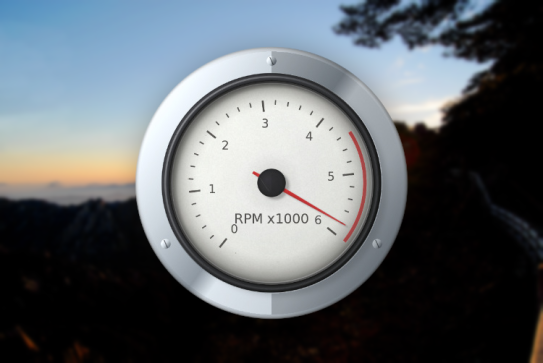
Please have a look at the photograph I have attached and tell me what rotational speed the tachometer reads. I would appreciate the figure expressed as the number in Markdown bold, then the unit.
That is **5800** rpm
